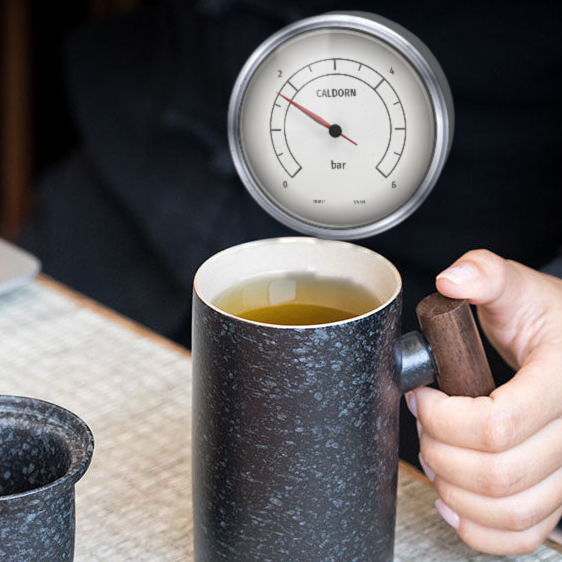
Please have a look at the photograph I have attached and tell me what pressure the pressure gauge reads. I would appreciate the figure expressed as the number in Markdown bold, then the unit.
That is **1.75** bar
